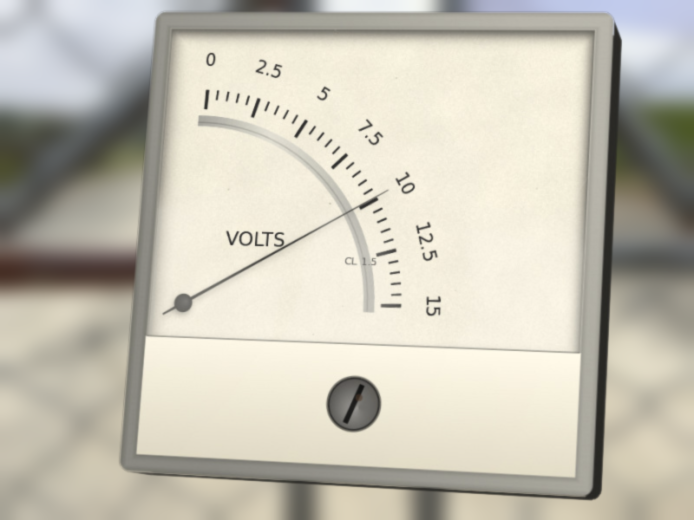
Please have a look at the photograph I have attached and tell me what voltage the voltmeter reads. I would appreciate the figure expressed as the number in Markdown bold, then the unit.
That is **10** V
